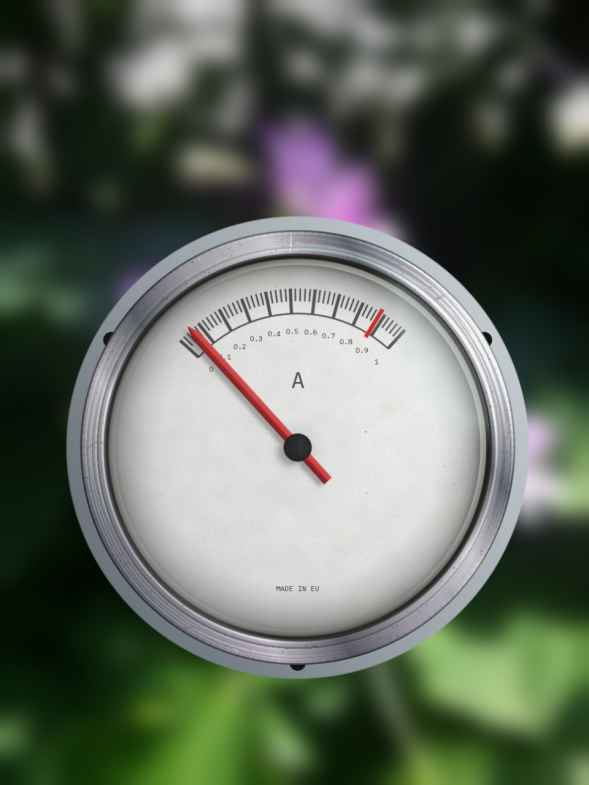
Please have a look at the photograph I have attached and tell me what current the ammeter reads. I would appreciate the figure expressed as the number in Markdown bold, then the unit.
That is **0.06** A
